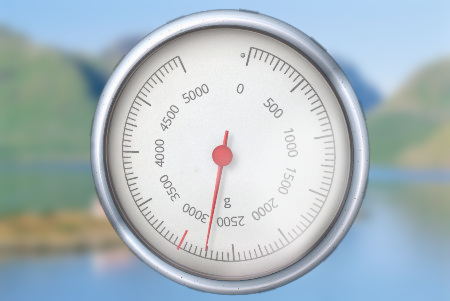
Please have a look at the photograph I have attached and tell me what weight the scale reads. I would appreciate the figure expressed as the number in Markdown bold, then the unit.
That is **2750** g
